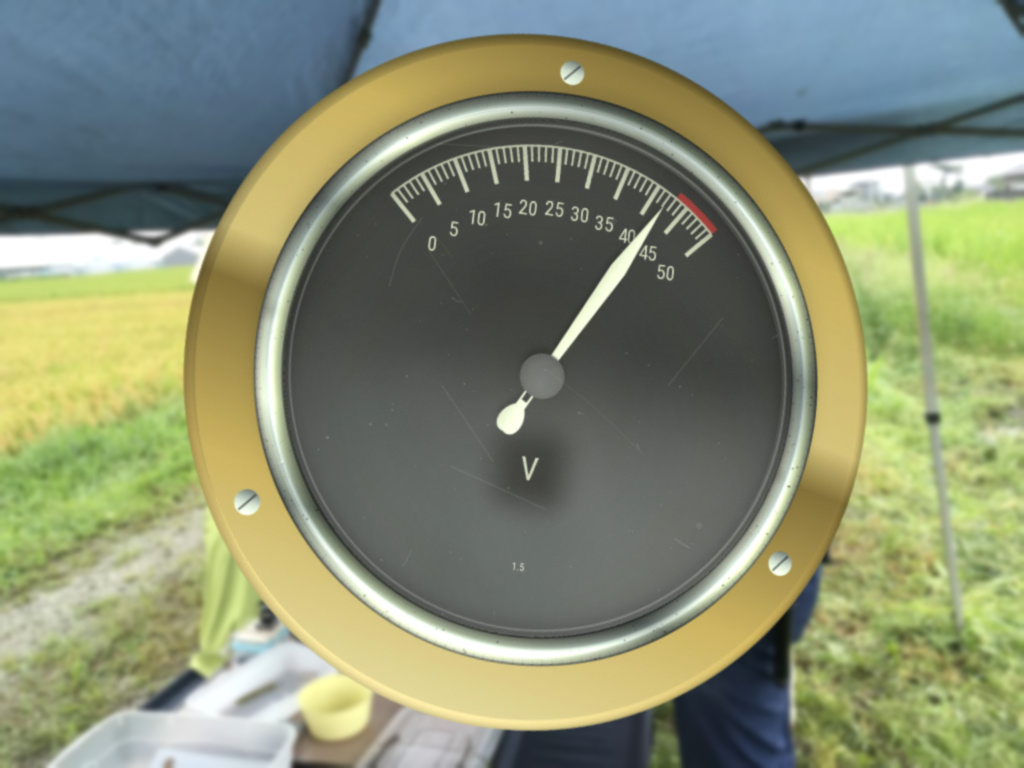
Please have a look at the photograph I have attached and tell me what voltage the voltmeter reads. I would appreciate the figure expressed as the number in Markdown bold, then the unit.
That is **42** V
